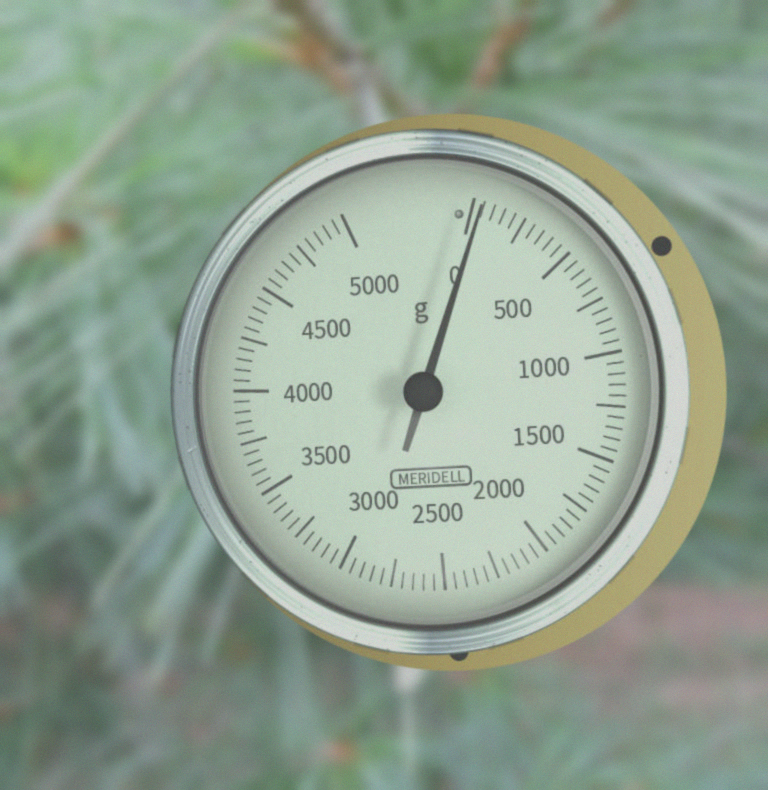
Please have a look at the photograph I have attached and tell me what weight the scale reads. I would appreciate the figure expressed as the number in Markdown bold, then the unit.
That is **50** g
